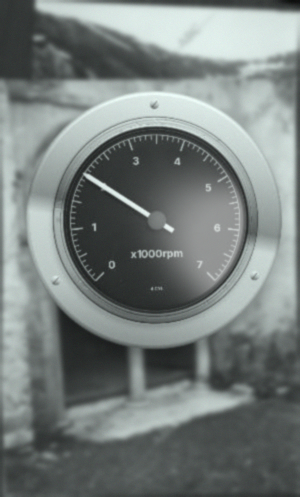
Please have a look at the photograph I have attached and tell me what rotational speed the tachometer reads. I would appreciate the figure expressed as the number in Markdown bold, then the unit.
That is **2000** rpm
